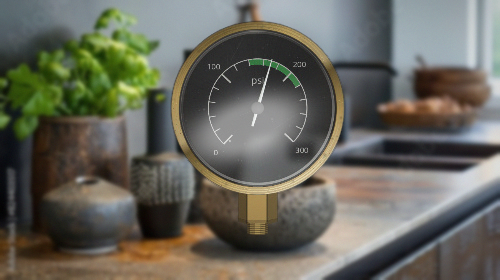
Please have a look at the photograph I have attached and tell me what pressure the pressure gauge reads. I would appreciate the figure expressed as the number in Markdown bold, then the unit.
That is **170** psi
